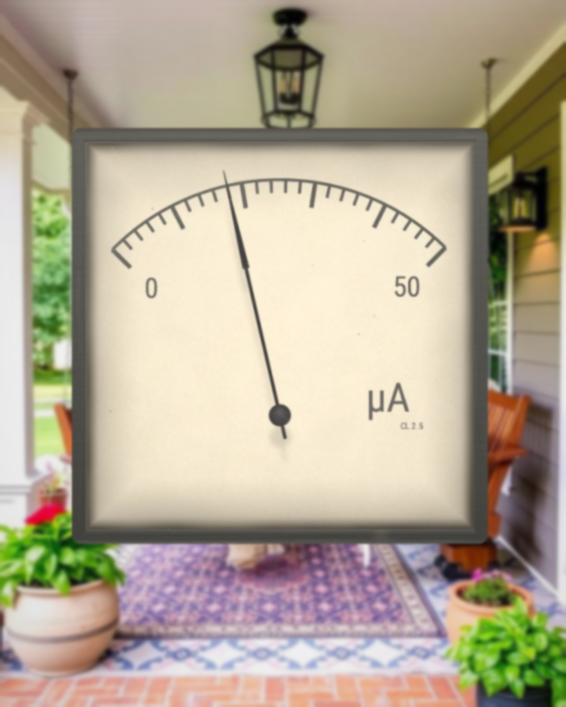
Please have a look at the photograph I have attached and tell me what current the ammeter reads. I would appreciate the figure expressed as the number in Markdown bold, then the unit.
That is **18** µA
